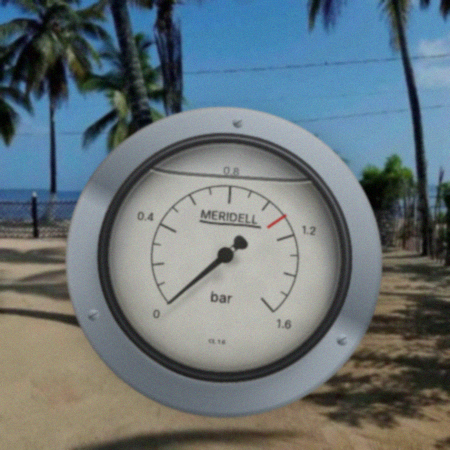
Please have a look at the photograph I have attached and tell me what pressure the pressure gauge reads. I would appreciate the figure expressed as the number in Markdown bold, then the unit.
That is **0** bar
